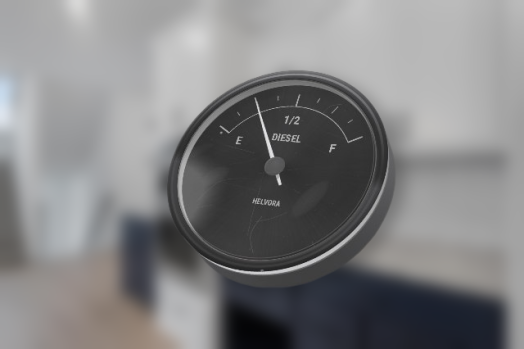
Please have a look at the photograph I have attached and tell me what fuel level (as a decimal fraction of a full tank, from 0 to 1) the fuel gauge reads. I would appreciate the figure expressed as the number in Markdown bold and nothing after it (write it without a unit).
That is **0.25**
